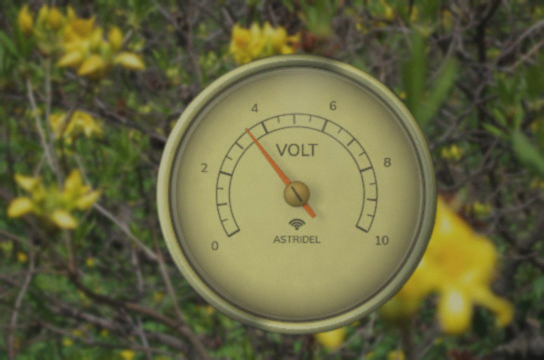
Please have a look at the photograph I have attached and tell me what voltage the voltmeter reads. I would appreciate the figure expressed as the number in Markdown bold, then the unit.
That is **3.5** V
